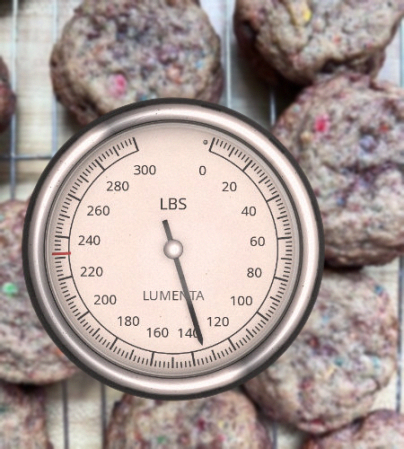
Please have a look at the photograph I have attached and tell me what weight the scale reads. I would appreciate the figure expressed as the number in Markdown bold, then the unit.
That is **134** lb
